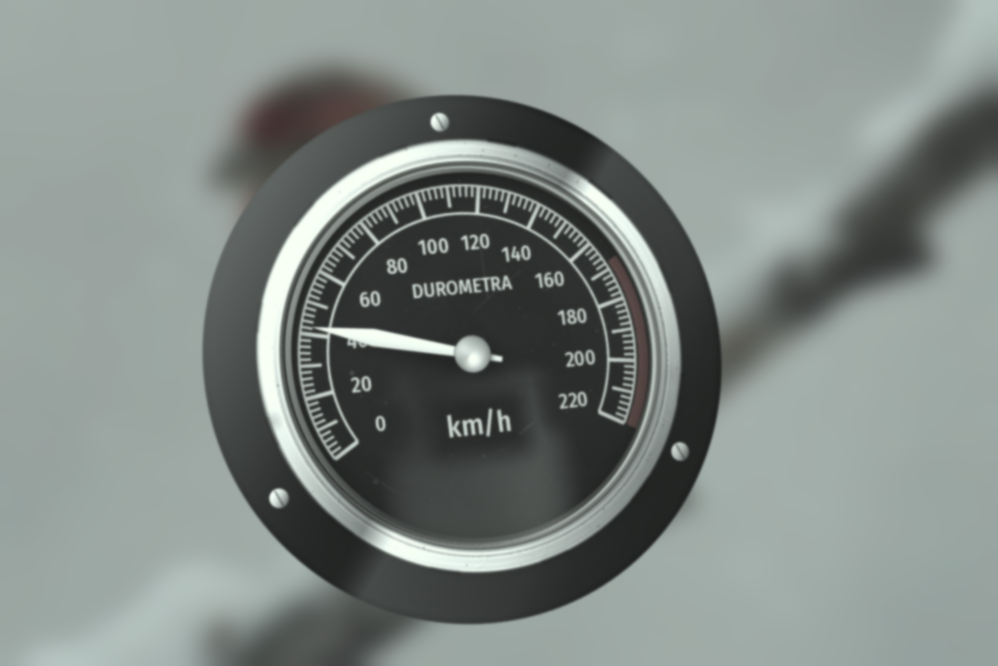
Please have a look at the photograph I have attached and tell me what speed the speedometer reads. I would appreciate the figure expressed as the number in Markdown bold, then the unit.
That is **42** km/h
